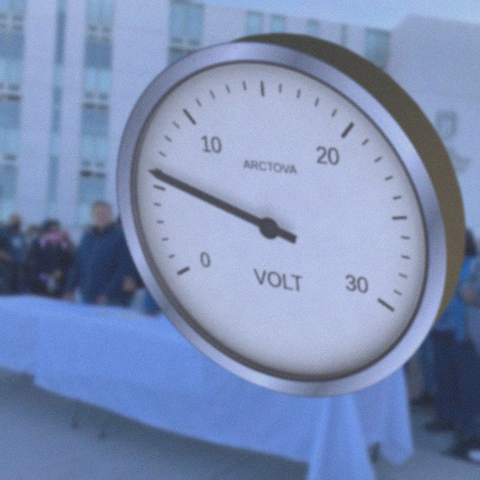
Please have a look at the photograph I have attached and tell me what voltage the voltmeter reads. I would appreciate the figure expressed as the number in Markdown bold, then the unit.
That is **6** V
